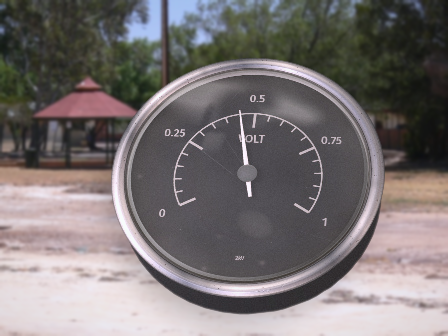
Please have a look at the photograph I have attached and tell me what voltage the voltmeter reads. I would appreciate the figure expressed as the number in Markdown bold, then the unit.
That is **0.45** V
